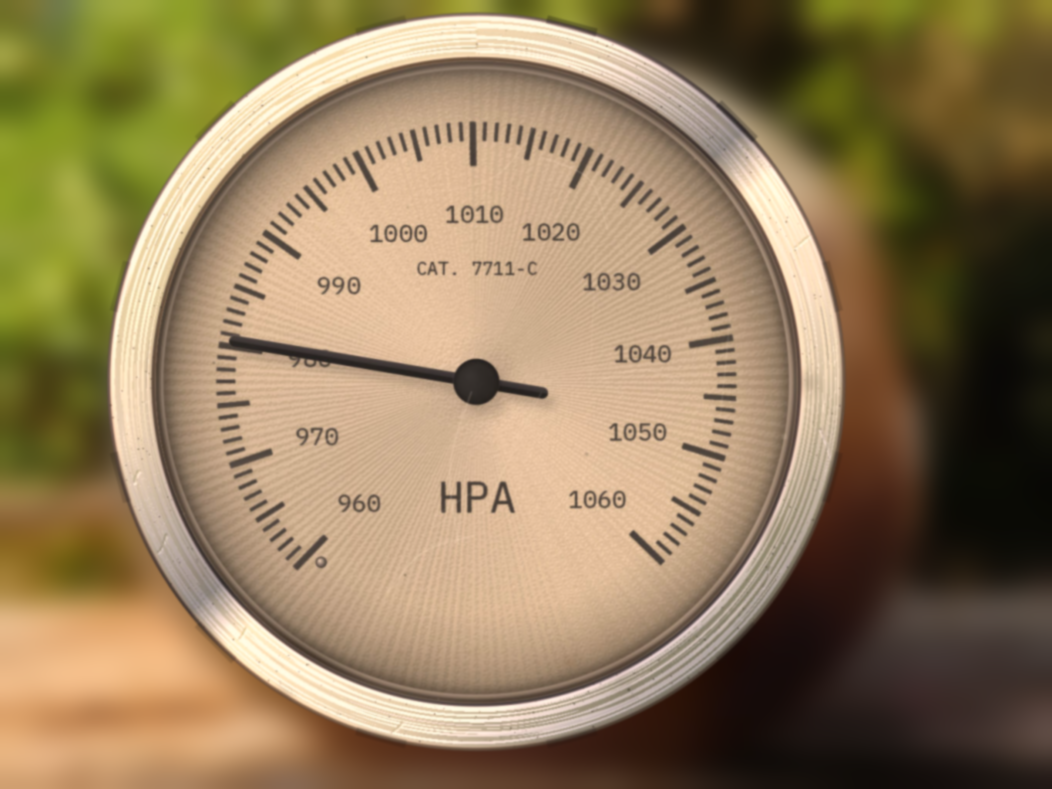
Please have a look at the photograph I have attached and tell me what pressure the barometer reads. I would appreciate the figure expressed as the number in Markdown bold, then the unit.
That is **980.5** hPa
